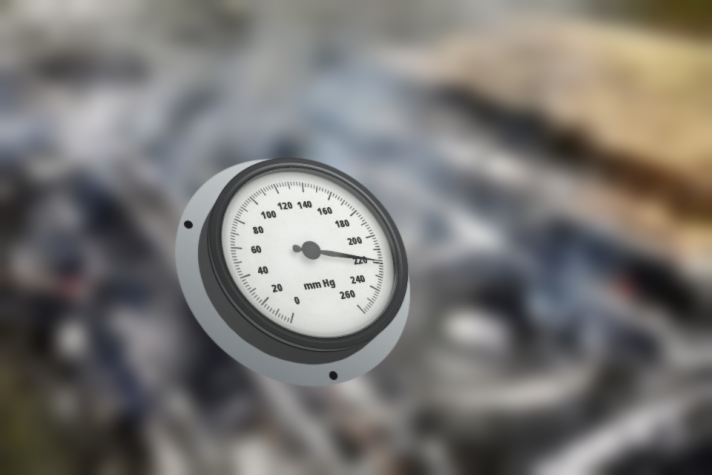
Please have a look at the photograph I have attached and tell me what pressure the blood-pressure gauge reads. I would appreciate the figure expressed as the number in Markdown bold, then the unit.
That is **220** mmHg
